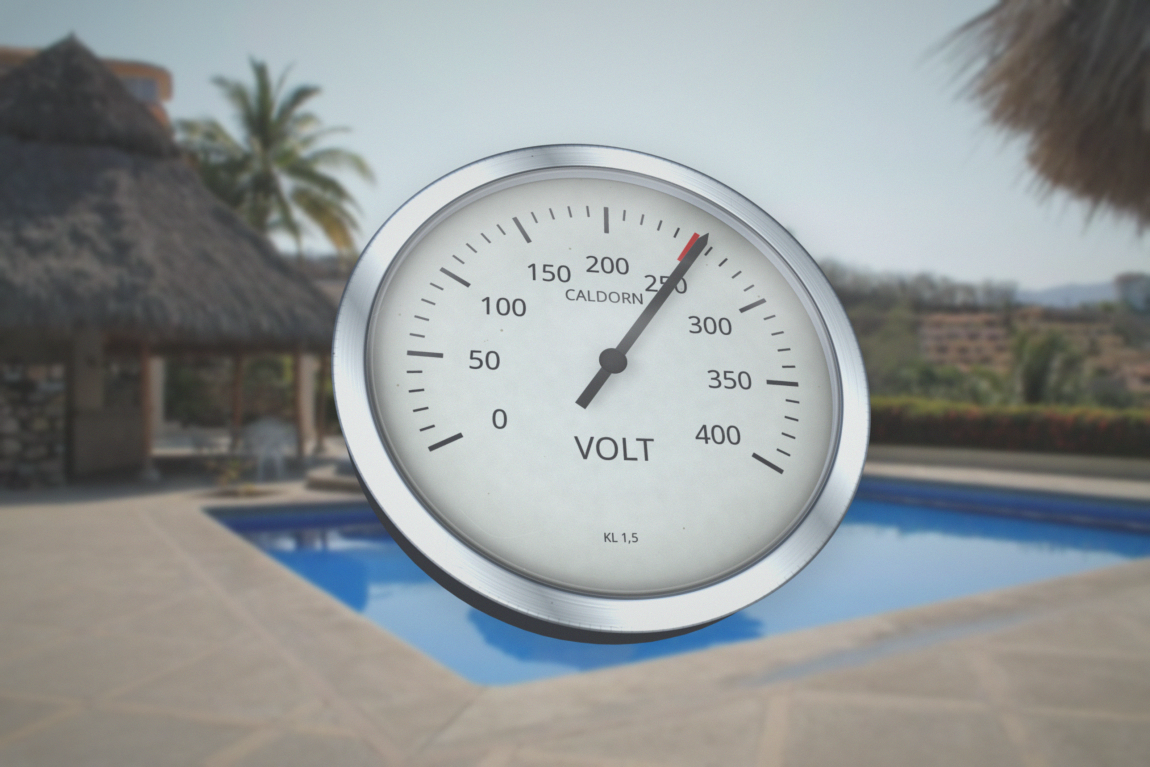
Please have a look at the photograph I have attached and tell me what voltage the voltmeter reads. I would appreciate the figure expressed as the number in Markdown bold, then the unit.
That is **255** V
